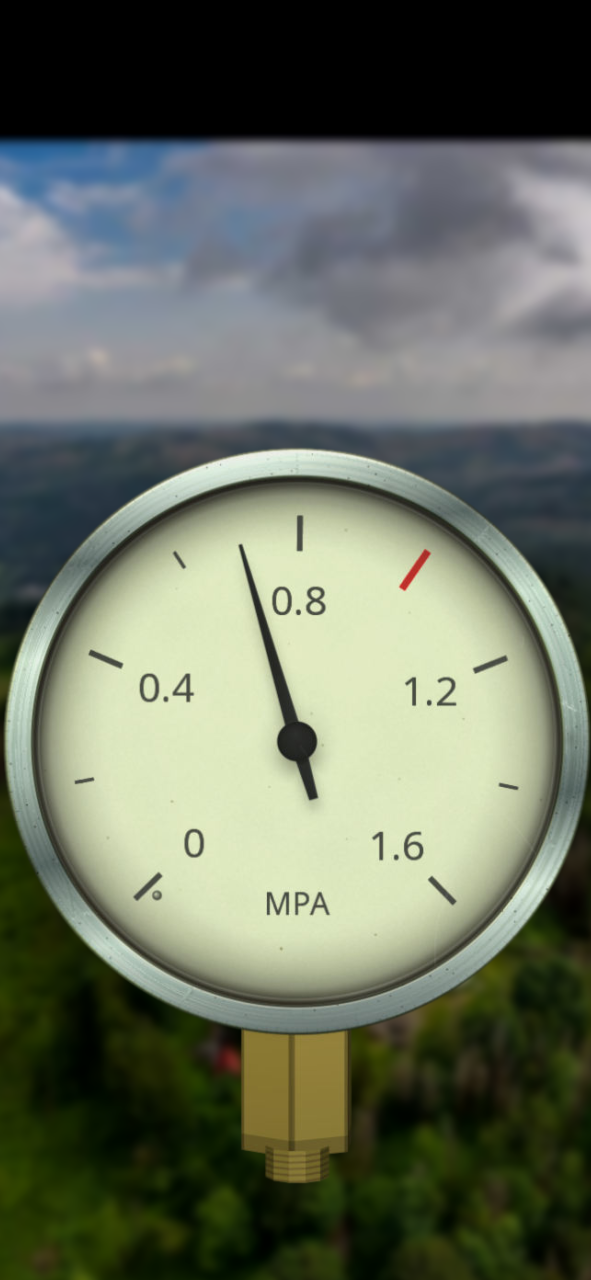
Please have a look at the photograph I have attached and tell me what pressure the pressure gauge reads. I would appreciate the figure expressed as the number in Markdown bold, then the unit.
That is **0.7** MPa
